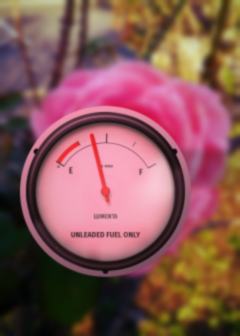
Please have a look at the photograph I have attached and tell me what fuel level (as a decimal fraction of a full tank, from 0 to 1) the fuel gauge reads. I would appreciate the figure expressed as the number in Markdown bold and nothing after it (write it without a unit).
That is **0.375**
